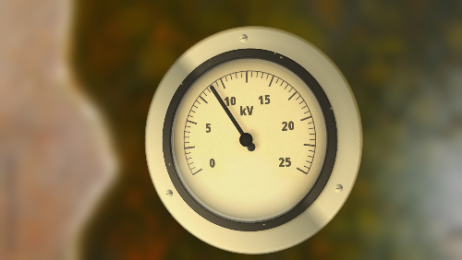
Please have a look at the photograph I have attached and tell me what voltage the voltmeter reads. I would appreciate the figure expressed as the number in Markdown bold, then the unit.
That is **9** kV
